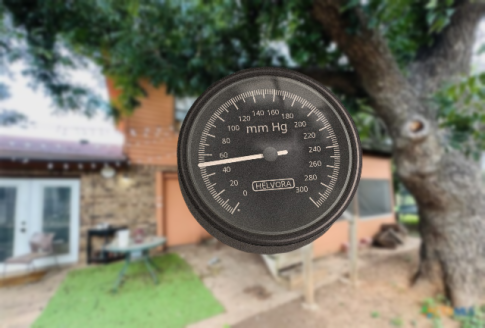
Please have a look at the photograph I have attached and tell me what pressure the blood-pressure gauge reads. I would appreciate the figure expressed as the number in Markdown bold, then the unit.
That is **50** mmHg
